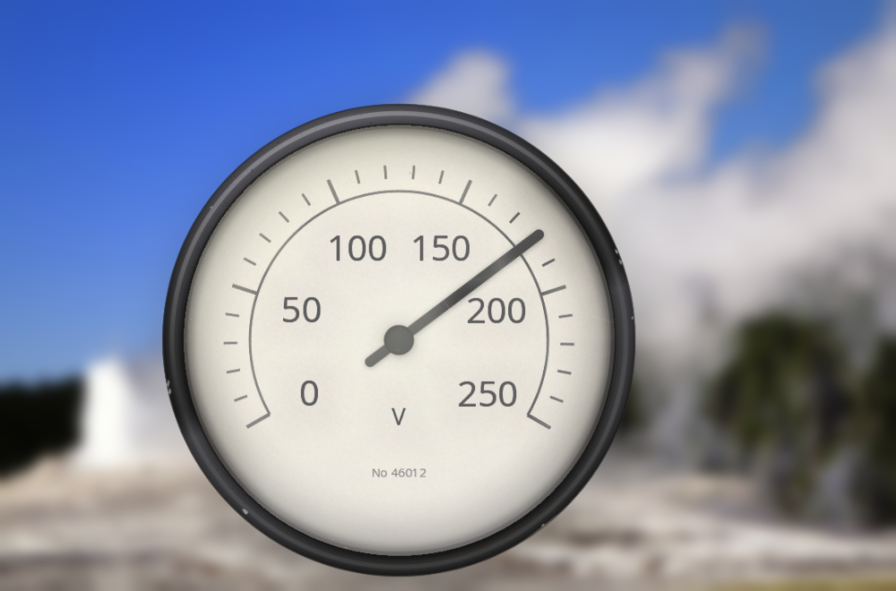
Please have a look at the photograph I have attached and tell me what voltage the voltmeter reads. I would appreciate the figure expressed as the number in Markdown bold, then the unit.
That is **180** V
